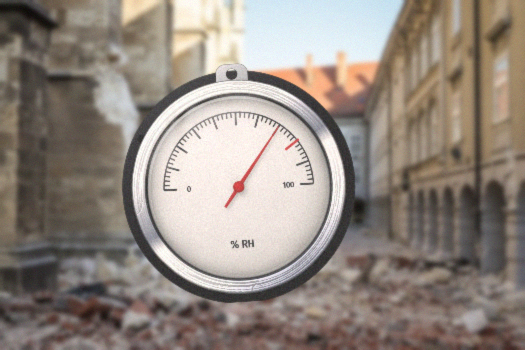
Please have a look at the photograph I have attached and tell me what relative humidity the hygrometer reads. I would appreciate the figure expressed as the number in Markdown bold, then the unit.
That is **70** %
